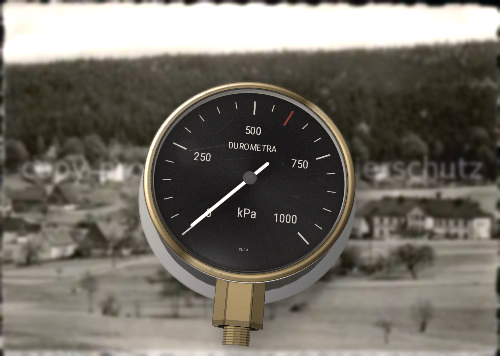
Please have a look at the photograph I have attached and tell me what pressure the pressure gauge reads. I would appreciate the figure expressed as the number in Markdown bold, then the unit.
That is **0** kPa
